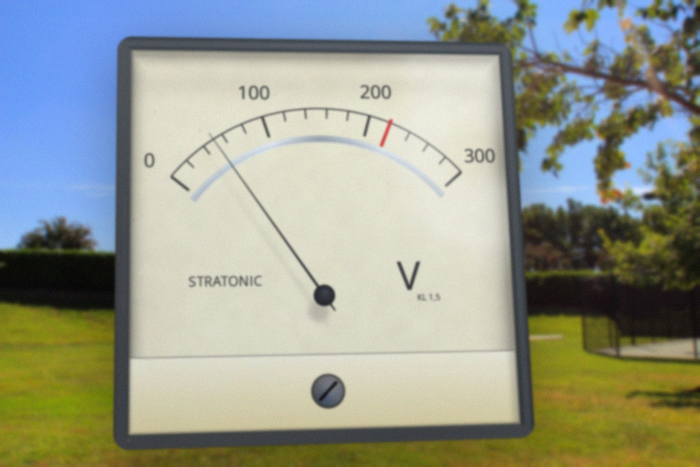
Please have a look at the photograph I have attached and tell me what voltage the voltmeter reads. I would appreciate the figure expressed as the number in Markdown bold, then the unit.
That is **50** V
